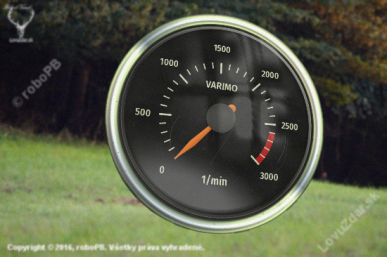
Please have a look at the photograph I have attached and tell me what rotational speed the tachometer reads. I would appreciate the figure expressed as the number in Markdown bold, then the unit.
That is **0** rpm
